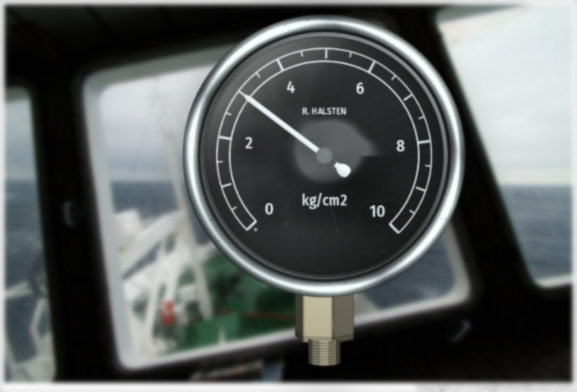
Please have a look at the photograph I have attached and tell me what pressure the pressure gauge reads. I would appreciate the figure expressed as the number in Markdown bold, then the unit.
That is **3** kg/cm²
